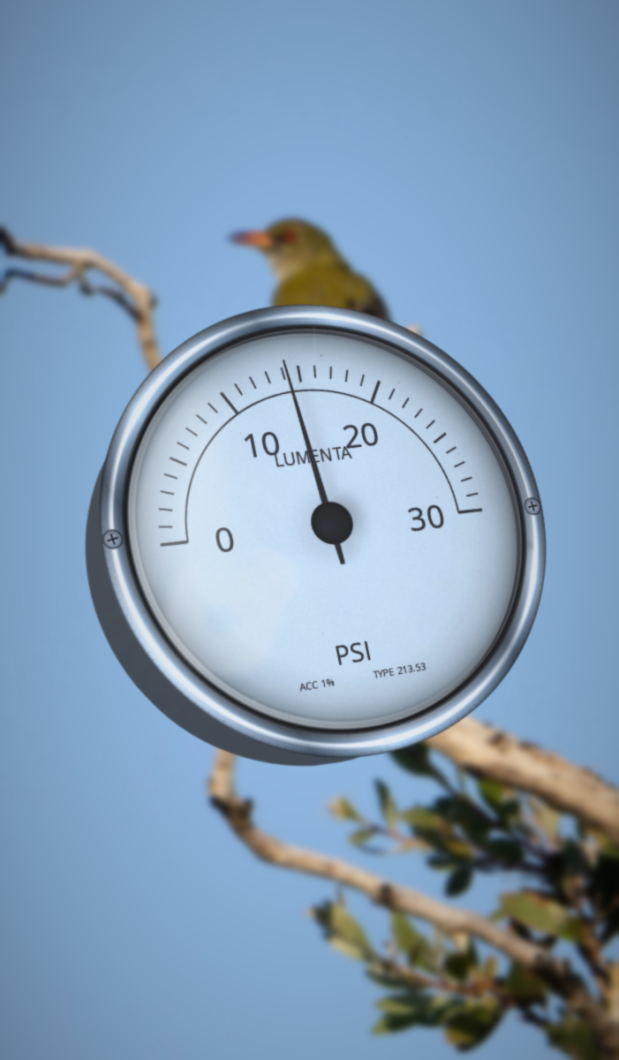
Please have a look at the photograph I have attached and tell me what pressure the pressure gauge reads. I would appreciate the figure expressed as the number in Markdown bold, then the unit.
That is **14** psi
